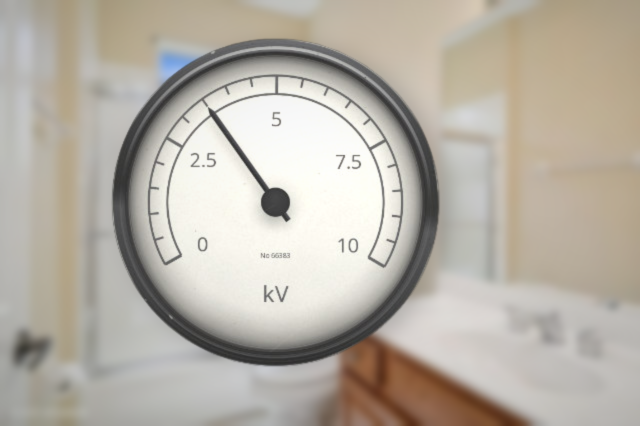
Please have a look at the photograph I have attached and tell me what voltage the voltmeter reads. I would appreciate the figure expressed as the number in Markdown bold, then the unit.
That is **3.5** kV
